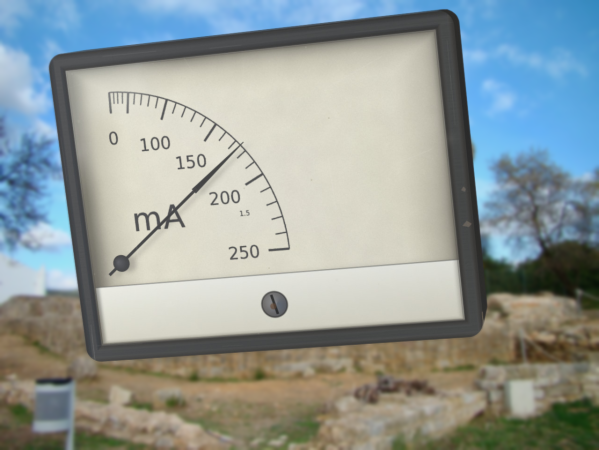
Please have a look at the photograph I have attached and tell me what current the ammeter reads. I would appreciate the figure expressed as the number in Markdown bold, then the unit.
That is **175** mA
